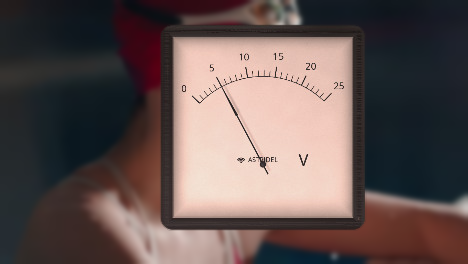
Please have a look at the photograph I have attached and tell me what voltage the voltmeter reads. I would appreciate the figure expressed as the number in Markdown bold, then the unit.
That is **5** V
